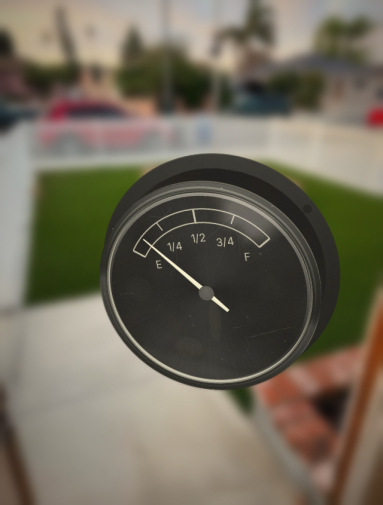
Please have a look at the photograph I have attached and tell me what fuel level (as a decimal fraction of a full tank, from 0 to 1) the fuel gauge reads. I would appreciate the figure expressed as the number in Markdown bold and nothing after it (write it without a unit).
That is **0.125**
